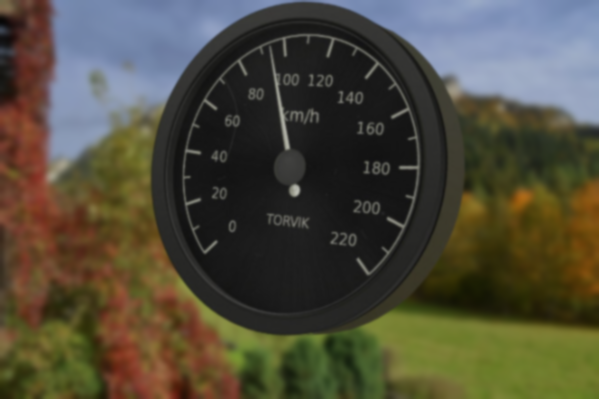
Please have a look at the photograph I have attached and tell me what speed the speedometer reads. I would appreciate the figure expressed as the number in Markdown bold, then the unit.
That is **95** km/h
